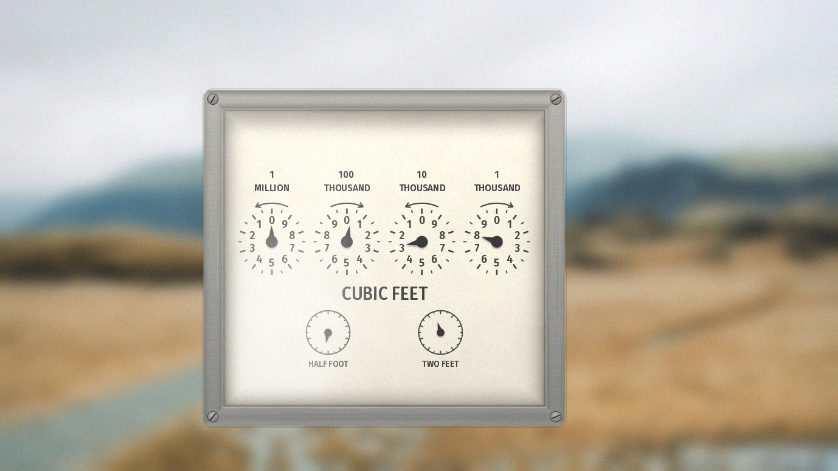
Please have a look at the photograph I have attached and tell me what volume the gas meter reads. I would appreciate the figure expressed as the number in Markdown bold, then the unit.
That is **2800** ft³
